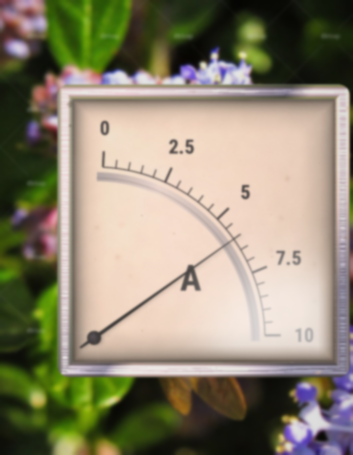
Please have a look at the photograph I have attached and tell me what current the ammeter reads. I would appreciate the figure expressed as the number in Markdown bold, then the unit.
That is **6** A
